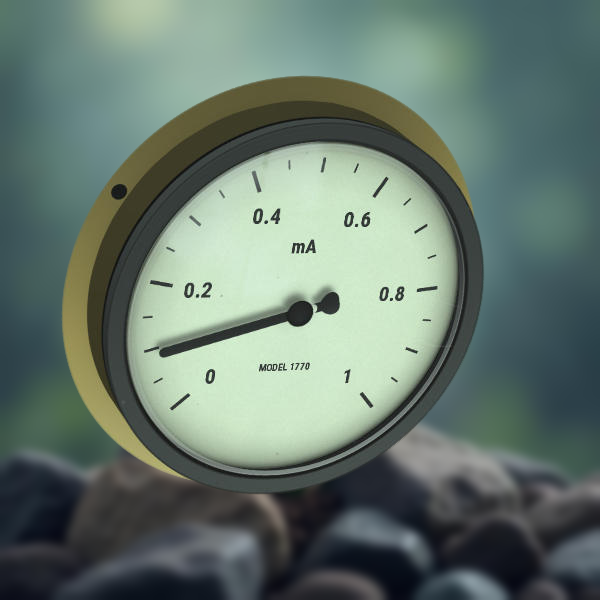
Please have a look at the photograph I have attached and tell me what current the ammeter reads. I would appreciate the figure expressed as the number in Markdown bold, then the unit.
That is **0.1** mA
